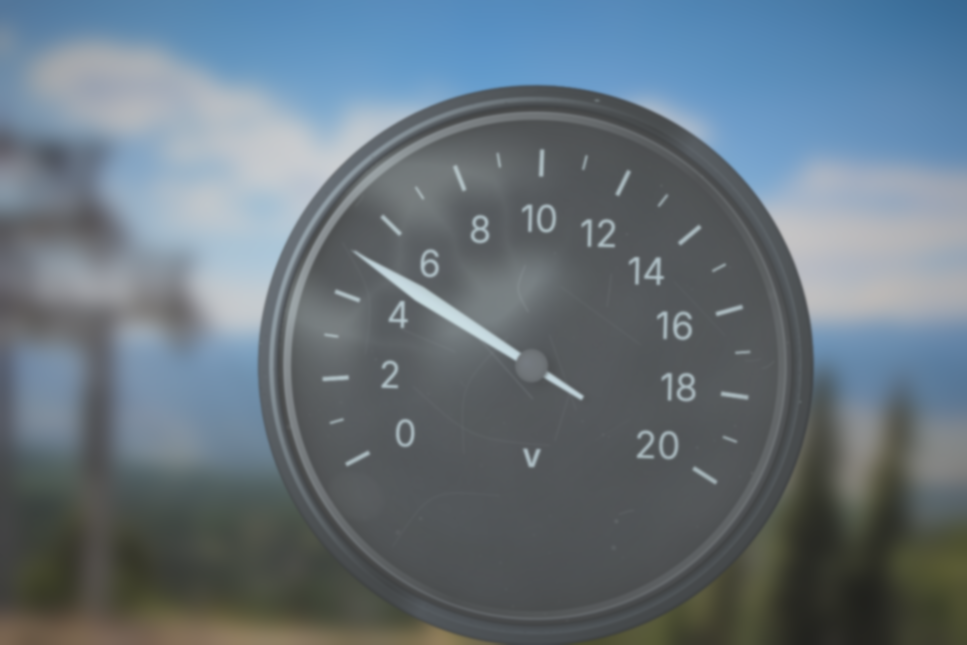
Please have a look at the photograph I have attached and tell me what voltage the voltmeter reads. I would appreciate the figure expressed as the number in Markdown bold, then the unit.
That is **5** V
